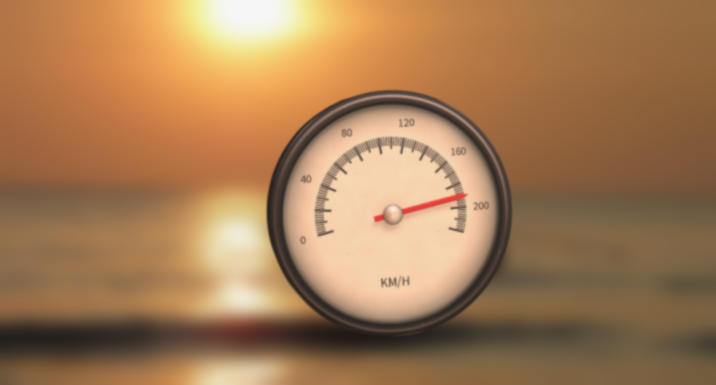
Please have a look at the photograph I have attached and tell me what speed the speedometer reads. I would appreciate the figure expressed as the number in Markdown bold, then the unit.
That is **190** km/h
